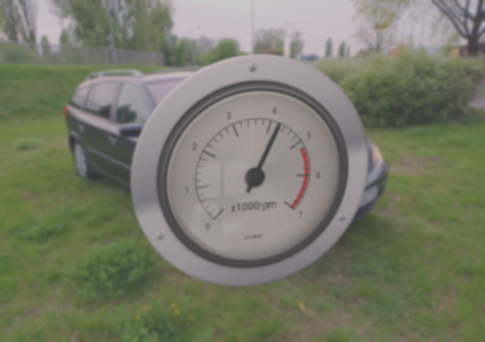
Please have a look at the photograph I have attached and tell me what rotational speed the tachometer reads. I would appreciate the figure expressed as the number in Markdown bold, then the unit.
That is **4200** rpm
